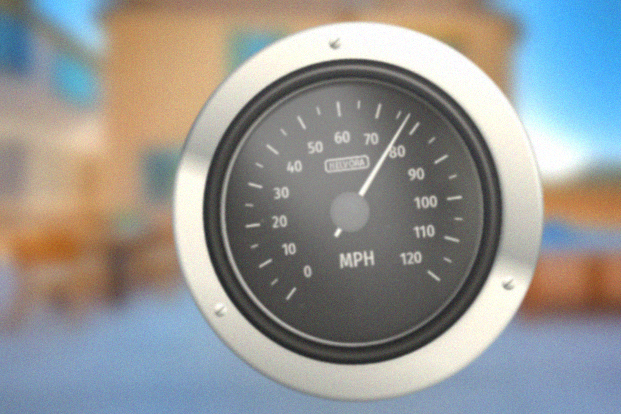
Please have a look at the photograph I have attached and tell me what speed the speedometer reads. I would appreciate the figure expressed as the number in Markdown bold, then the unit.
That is **77.5** mph
